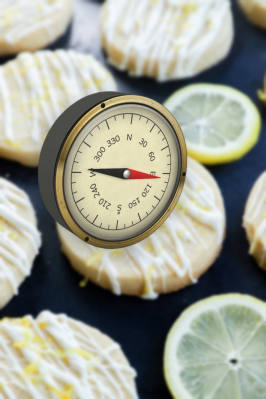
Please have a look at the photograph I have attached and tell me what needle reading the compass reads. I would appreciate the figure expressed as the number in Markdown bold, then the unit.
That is **95** °
